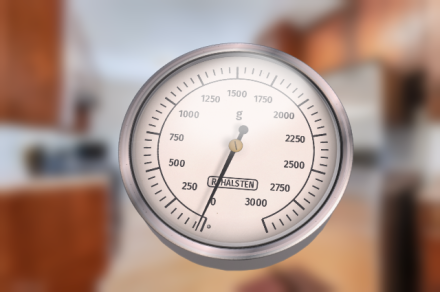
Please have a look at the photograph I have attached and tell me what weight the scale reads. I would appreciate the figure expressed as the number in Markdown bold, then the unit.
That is **25** g
